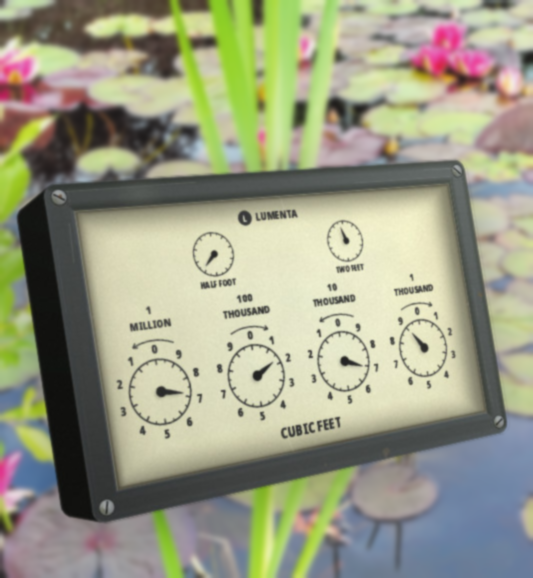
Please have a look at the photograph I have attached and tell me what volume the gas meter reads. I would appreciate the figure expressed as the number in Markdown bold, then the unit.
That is **716900** ft³
